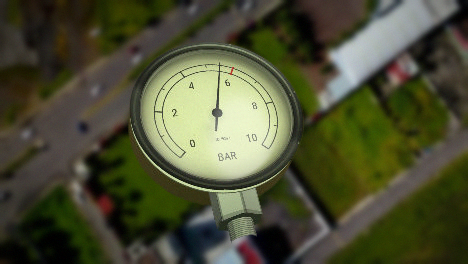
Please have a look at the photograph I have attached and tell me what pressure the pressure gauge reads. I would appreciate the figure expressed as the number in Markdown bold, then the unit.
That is **5.5** bar
